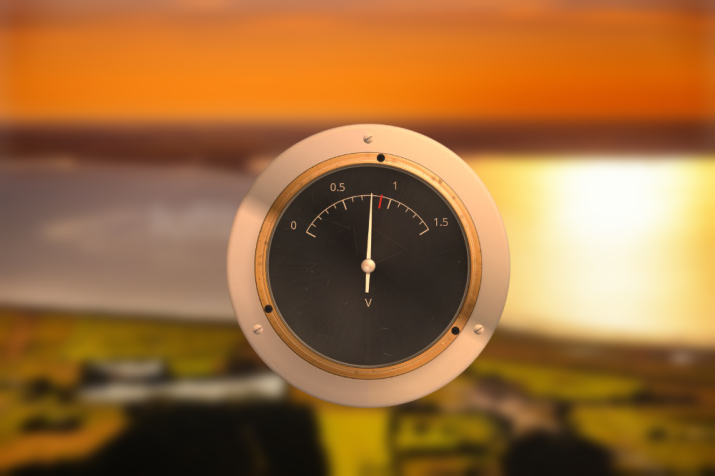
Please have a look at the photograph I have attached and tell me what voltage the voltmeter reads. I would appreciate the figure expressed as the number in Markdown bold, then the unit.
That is **0.8** V
